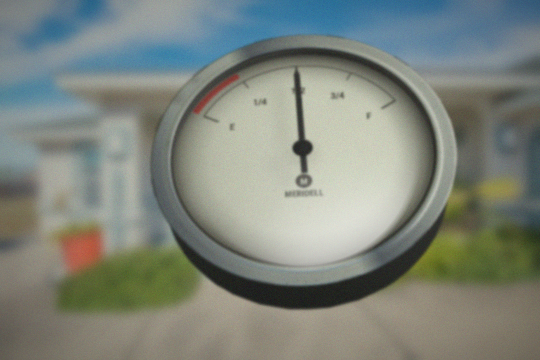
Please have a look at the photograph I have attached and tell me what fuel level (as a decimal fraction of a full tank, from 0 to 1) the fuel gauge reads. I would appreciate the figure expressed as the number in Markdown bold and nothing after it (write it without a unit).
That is **0.5**
